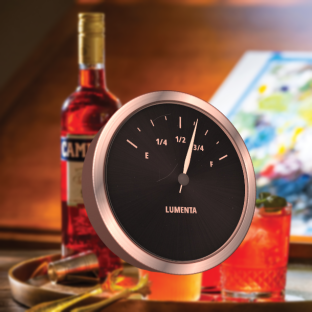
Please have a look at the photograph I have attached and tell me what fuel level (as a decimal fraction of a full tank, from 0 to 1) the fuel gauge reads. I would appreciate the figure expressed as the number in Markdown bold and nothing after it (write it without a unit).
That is **0.625**
